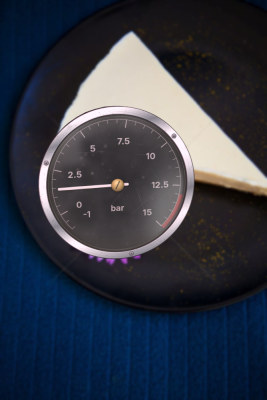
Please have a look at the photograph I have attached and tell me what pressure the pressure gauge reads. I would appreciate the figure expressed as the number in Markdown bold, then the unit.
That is **1.5** bar
